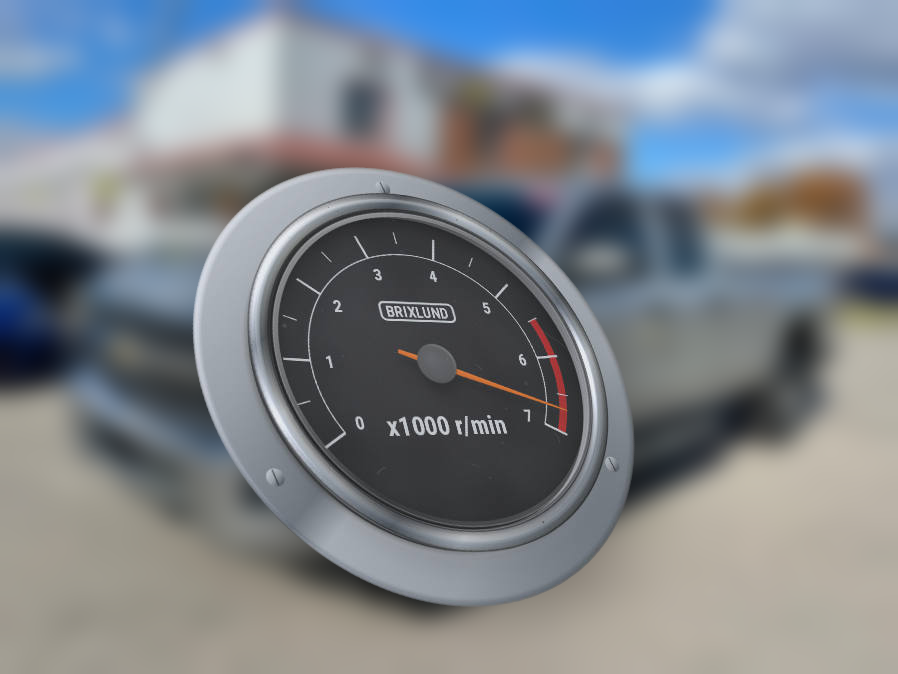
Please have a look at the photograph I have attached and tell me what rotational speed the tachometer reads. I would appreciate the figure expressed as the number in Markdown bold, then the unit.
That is **6750** rpm
